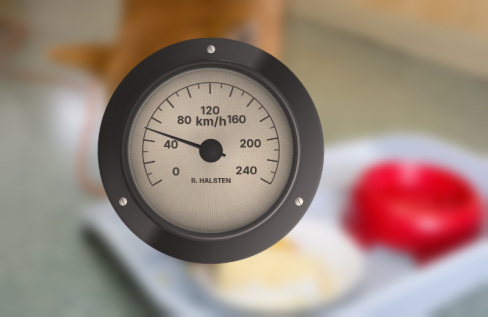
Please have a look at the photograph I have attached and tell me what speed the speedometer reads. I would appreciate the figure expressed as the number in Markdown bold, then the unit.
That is **50** km/h
